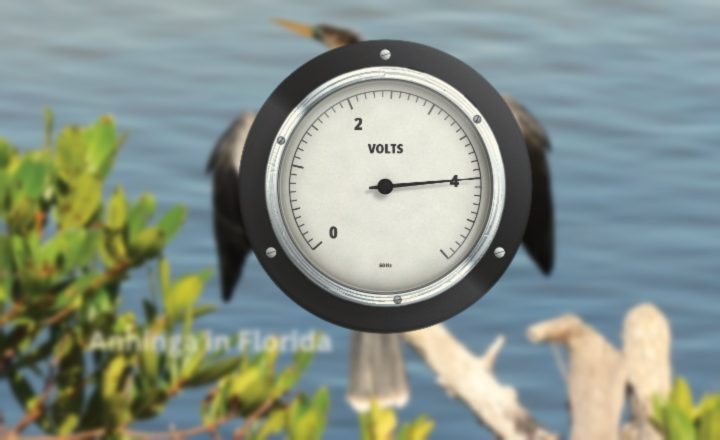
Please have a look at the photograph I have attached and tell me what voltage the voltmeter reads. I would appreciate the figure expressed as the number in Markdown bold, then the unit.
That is **4** V
